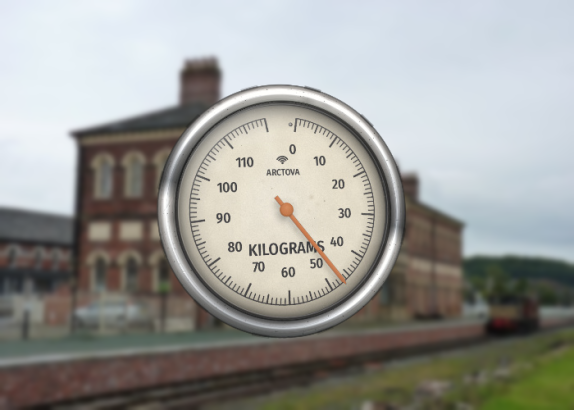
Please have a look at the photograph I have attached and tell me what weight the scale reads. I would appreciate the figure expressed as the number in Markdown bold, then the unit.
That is **47** kg
